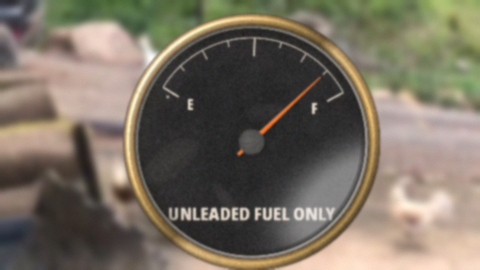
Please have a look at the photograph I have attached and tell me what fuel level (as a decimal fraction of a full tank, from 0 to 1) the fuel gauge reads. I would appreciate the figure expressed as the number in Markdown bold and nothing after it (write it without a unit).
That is **0.875**
